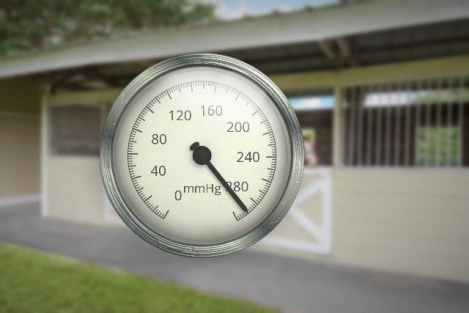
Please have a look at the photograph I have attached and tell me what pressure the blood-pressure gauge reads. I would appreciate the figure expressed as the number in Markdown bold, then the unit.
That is **290** mmHg
